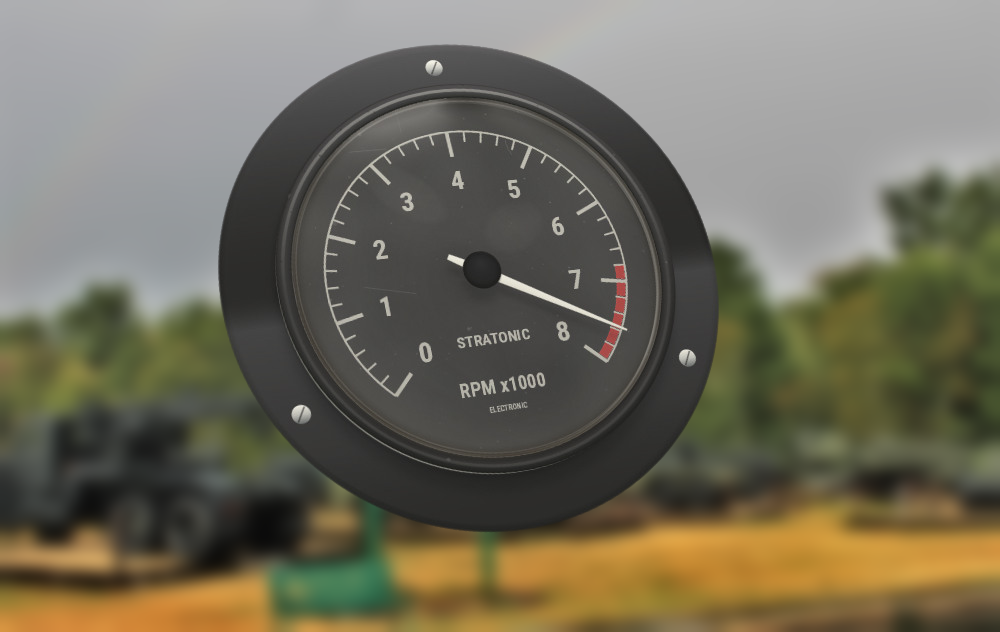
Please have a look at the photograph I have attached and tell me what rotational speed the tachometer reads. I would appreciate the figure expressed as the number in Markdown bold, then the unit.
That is **7600** rpm
